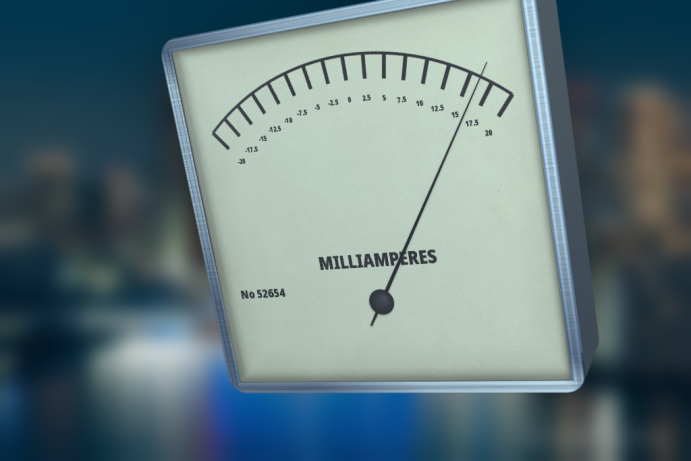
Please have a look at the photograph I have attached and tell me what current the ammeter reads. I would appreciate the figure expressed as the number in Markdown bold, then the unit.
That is **16.25** mA
